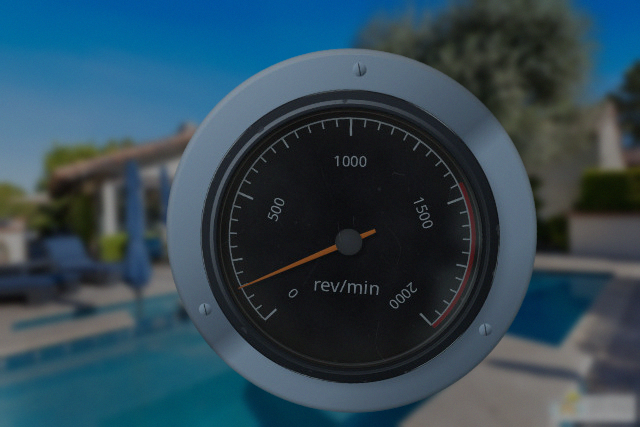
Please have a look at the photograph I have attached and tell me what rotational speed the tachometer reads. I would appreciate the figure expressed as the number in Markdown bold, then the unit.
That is **150** rpm
